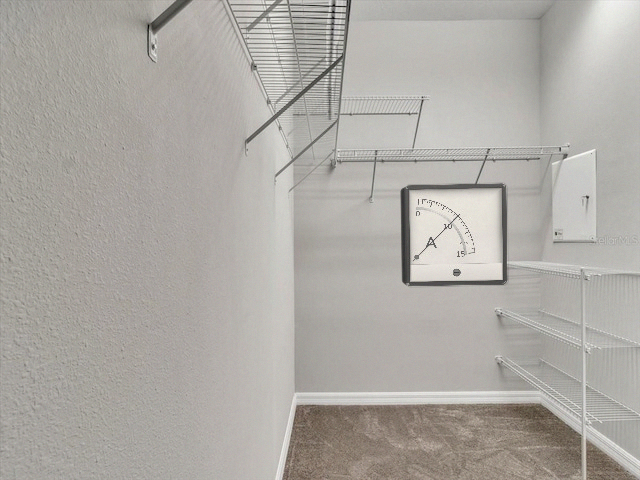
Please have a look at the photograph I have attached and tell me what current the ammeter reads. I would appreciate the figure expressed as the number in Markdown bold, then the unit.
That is **10** A
